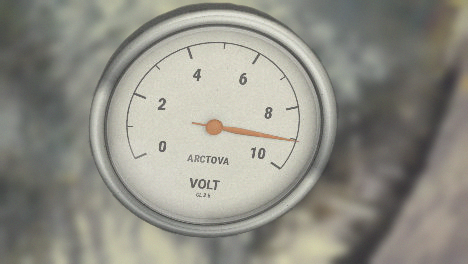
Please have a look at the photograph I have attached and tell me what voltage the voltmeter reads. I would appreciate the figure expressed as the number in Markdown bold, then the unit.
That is **9** V
